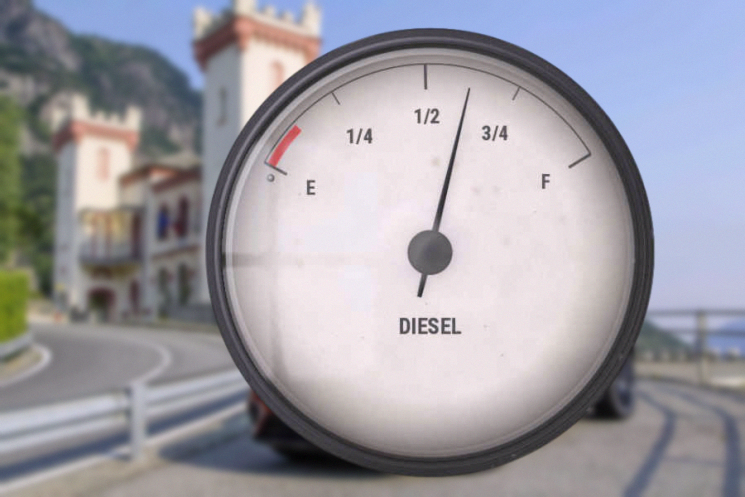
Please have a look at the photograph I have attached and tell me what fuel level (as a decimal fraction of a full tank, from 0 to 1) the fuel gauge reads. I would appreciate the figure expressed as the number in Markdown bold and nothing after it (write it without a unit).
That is **0.625**
